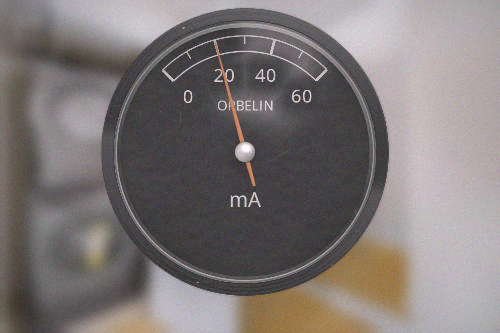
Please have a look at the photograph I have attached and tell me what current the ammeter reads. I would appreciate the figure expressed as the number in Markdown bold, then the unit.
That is **20** mA
